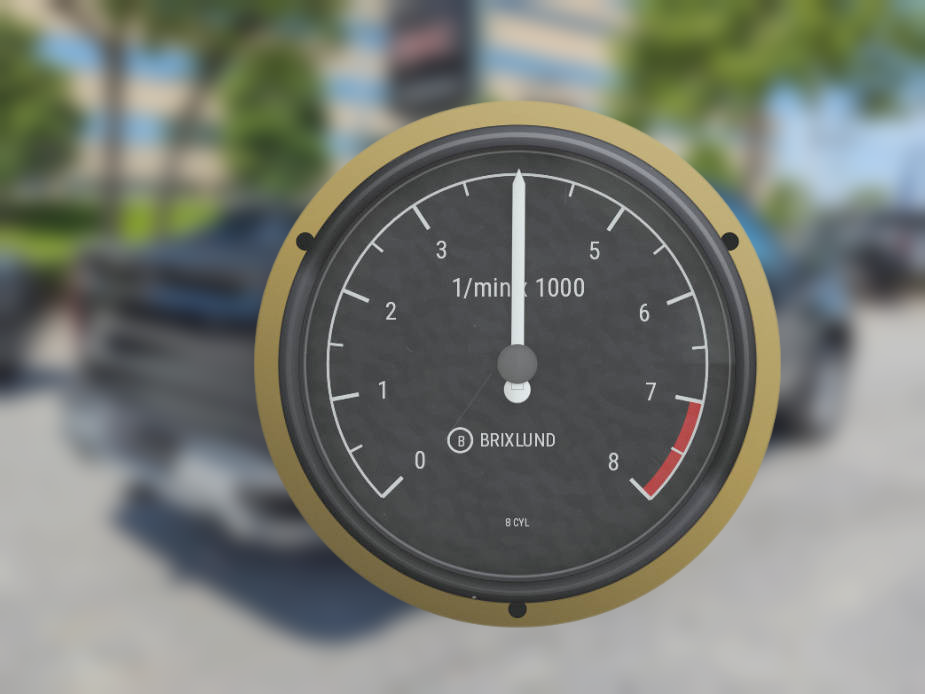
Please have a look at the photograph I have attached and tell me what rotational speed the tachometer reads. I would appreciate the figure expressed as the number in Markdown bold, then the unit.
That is **4000** rpm
